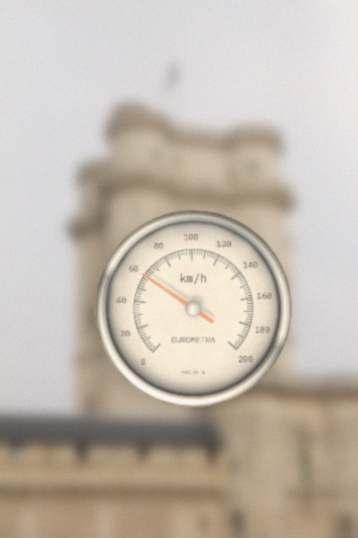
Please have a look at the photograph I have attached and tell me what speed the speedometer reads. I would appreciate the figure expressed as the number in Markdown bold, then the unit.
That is **60** km/h
